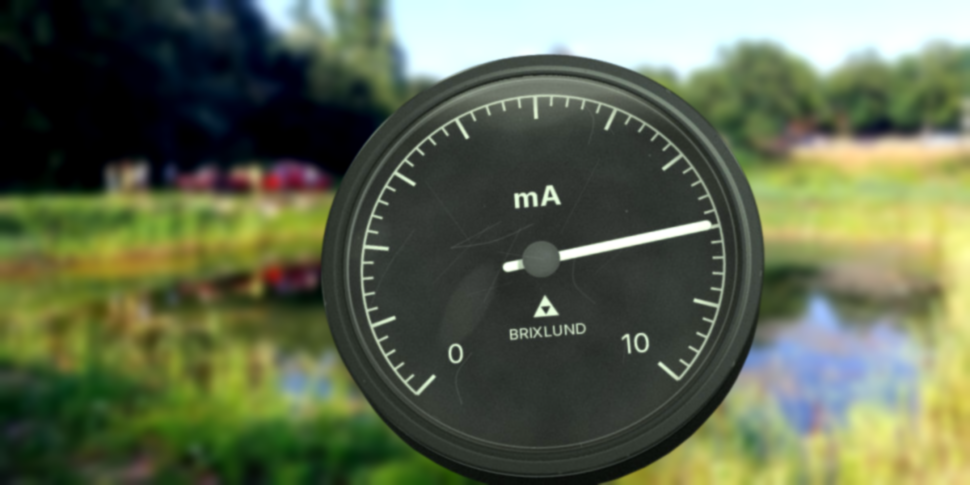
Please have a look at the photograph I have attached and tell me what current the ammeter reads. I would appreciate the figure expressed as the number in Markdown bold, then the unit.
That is **8** mA
